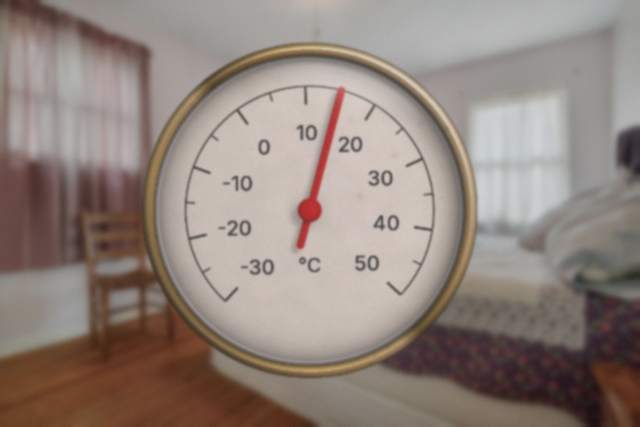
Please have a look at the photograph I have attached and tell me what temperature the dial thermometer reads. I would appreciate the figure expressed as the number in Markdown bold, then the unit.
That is **15** °C
